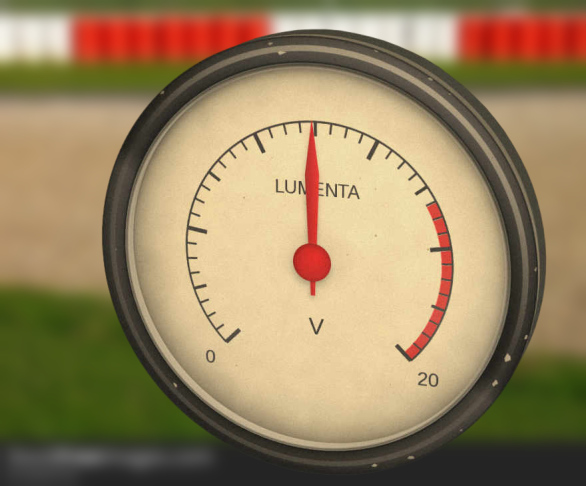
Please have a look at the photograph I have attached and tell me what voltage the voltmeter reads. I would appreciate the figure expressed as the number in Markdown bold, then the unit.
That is **10** V
